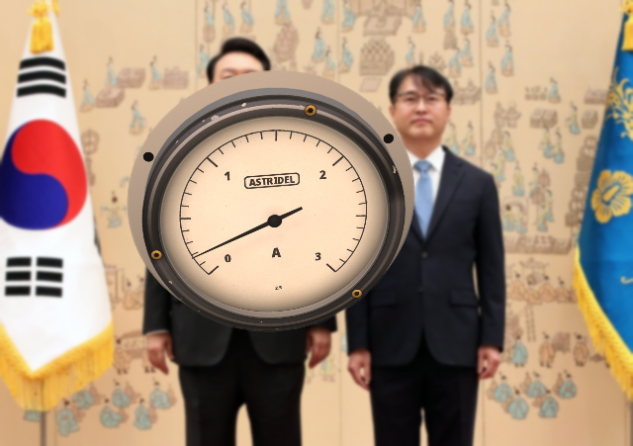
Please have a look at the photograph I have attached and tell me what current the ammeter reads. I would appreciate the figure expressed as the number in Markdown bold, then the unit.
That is **0.2** A
